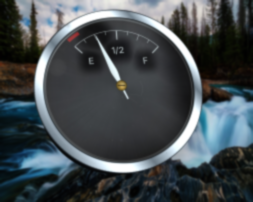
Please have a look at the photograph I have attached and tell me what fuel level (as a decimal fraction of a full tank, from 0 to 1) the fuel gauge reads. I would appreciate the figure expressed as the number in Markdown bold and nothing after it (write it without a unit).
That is **0.25**
